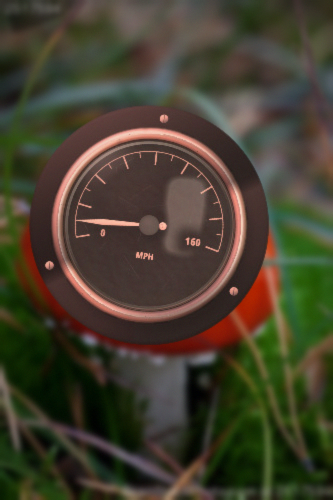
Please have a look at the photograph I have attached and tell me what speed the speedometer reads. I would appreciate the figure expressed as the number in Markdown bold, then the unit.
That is **10** mph
